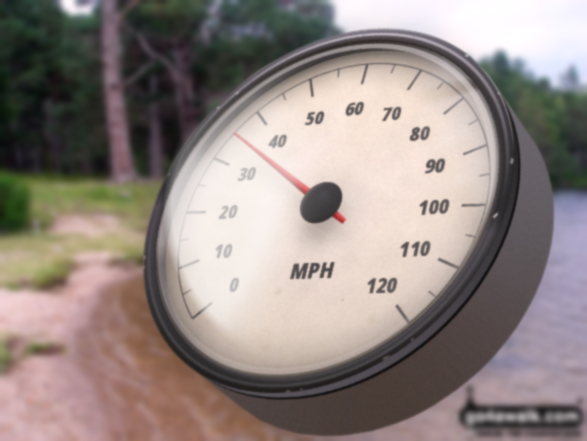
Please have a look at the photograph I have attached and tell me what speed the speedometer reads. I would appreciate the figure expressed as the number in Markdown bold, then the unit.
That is **35** mph
